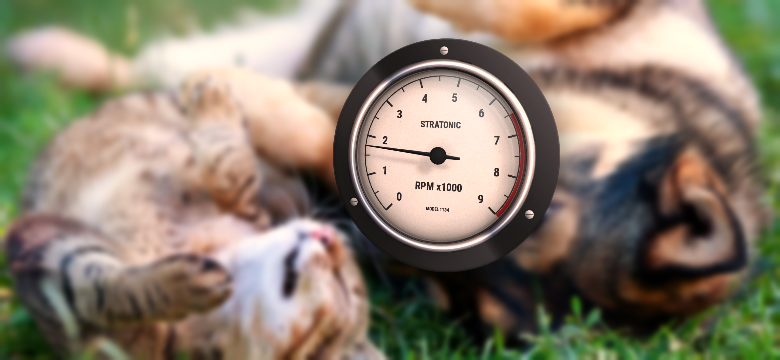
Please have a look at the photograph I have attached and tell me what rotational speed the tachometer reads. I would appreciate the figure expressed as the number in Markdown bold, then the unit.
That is **1750** rpm
